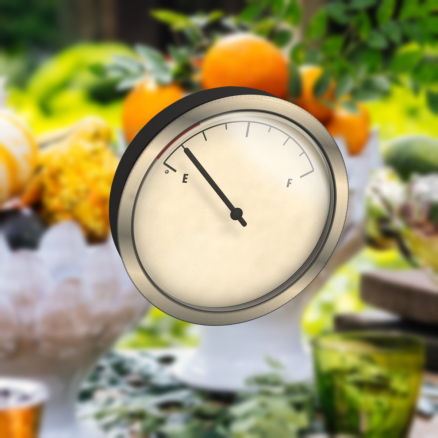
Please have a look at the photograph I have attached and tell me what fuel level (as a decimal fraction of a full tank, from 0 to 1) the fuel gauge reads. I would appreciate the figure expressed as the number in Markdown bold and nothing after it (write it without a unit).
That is **0.125**
